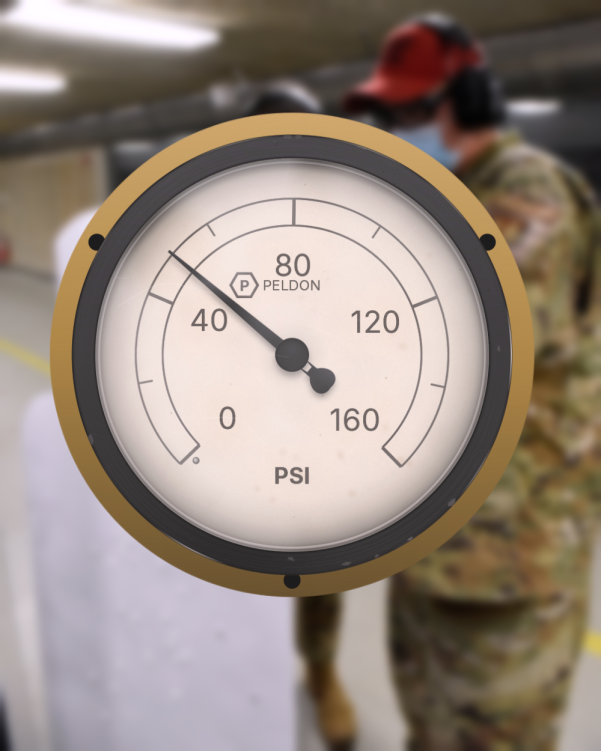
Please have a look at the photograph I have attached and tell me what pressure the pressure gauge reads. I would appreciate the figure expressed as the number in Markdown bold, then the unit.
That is **50** psi
